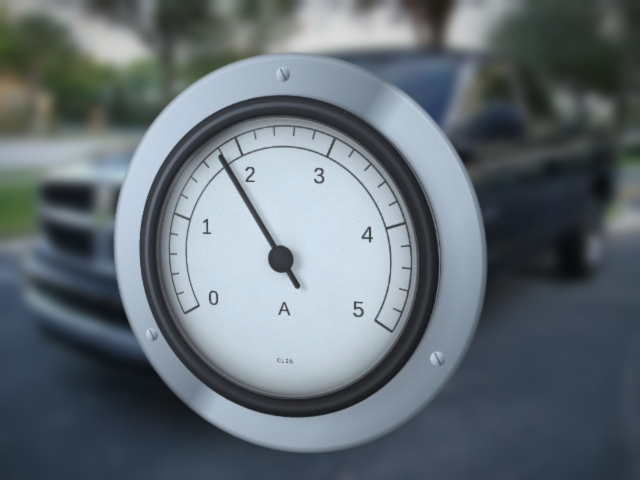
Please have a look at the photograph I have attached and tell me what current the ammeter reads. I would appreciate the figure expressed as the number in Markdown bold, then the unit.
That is **1.8** A
